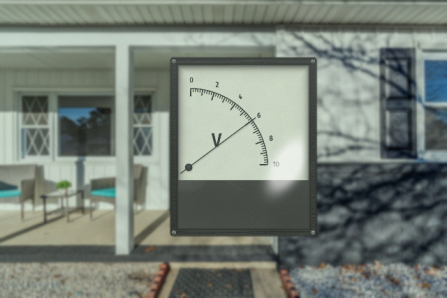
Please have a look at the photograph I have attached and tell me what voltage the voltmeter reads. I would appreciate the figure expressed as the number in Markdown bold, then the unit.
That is **6** V
